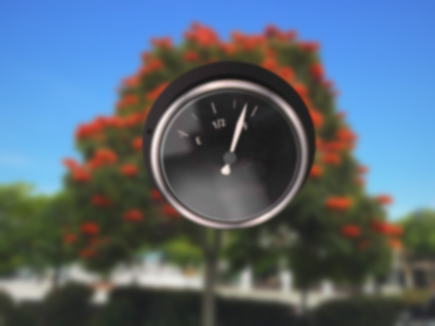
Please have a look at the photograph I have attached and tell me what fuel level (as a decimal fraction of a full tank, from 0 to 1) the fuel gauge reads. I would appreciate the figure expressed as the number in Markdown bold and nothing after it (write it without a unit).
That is **0.875**
